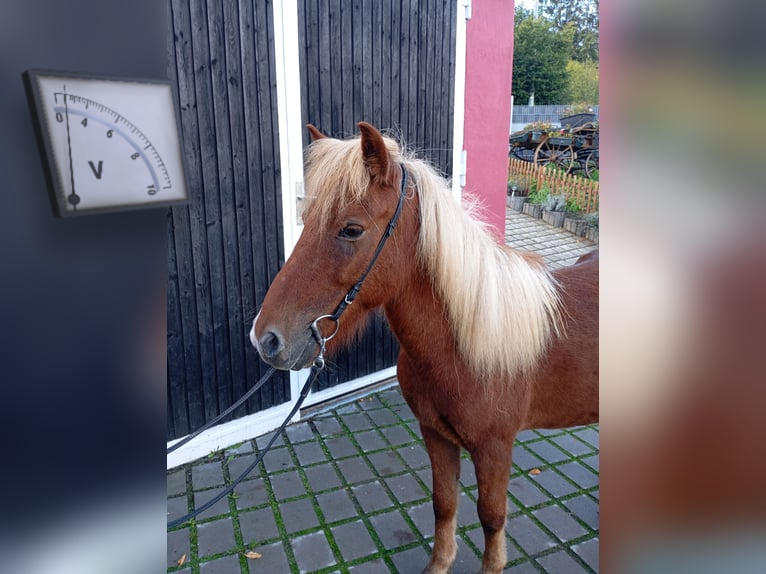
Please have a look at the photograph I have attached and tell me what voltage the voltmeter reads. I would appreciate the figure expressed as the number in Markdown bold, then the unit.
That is **2** V
